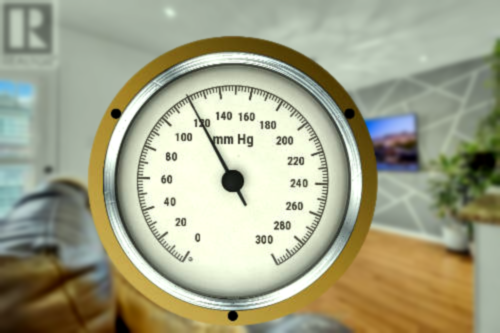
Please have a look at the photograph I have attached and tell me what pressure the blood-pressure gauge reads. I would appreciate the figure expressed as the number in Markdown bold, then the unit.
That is **120** mmHg
